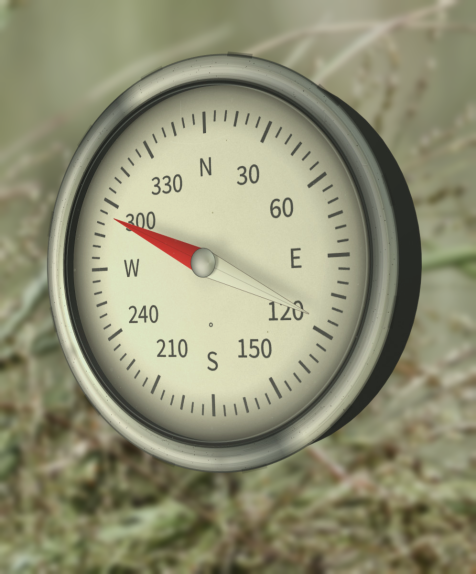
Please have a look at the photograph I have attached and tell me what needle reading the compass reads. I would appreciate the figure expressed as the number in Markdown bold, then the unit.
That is **295** °
